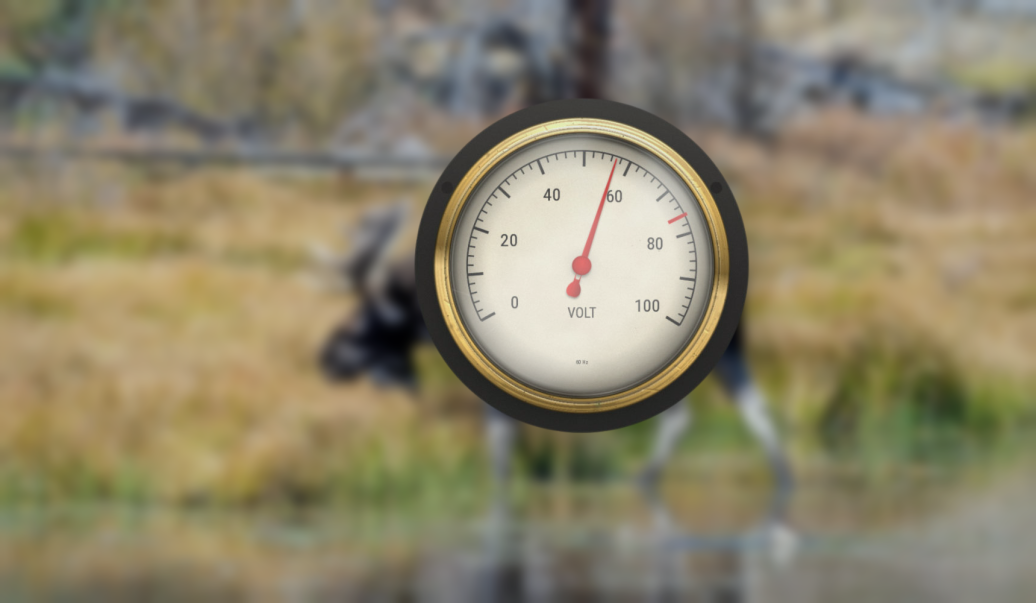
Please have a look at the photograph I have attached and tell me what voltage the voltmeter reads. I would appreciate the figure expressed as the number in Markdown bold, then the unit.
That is **57** V
